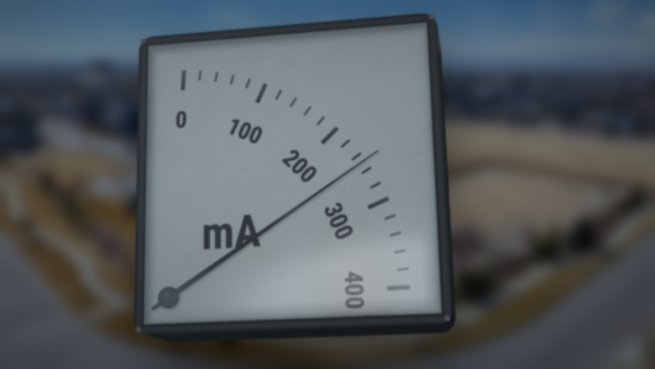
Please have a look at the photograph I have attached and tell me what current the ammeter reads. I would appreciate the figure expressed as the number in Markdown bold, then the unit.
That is **250** mA
